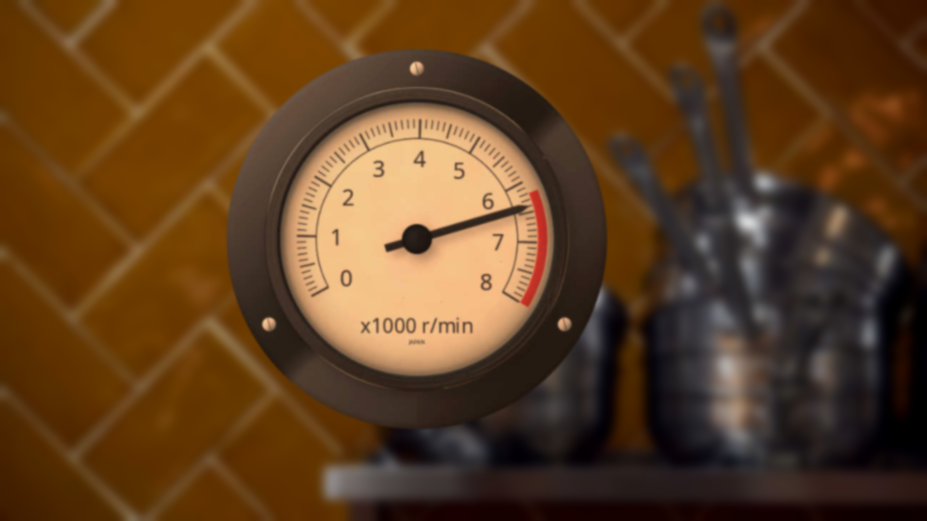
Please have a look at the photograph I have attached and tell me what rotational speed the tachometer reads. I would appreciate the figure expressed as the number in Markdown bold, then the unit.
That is **6400** rpm
